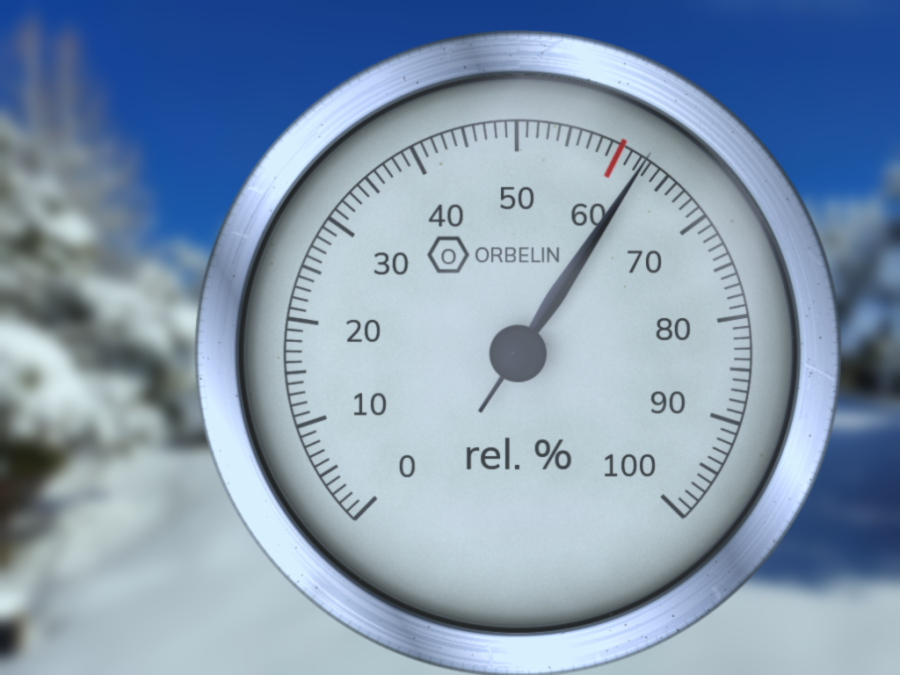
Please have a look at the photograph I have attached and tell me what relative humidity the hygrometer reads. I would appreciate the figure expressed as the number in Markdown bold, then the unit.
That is **62.5** %
